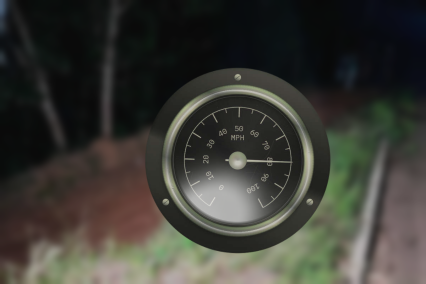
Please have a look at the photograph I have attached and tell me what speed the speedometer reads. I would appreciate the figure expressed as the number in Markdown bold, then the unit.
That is **80** mph
